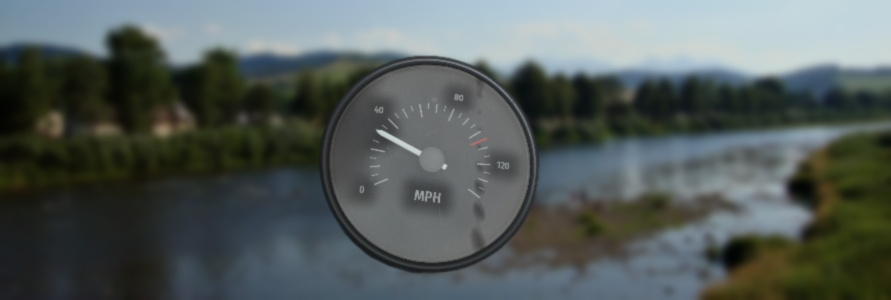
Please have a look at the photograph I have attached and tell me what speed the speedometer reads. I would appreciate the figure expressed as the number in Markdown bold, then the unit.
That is **30** mph
